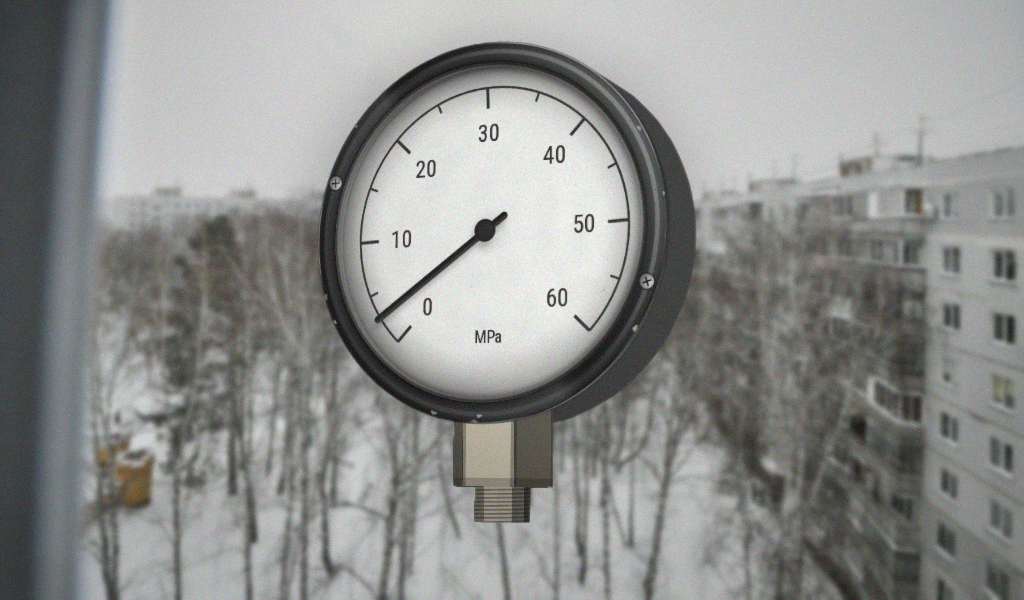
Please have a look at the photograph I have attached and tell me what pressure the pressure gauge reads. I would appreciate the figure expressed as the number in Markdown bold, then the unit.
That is **2.5** MPa
